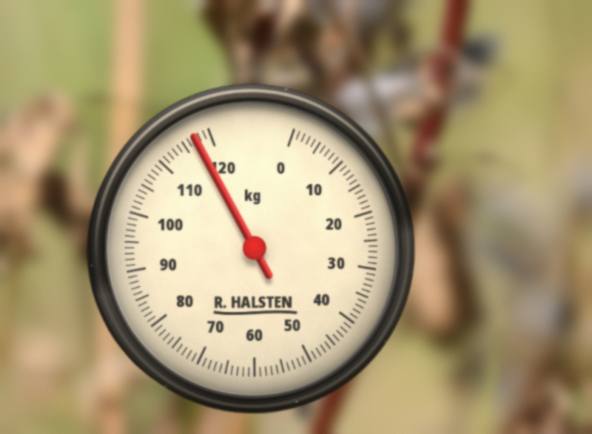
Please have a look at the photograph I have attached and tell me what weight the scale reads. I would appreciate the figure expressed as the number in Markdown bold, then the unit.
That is **117** kg
